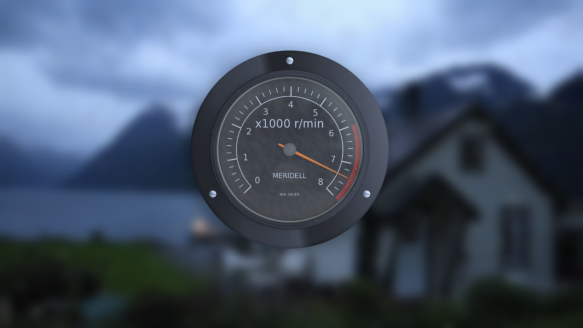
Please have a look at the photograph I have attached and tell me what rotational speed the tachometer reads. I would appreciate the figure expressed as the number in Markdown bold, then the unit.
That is **7400** rpm
